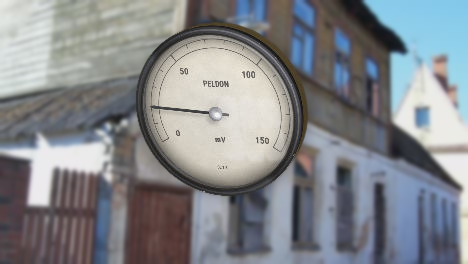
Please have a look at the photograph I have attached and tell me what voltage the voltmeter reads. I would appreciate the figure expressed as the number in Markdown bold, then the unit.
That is **20** mV
